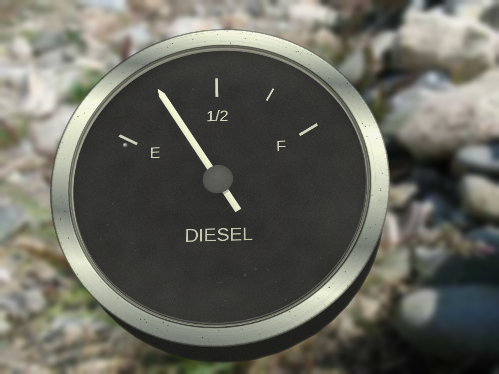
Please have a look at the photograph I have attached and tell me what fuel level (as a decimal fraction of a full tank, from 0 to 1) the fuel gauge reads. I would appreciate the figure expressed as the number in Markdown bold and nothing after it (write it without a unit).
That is **0.25**
